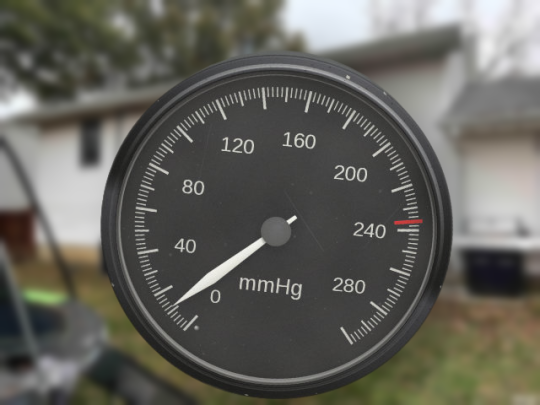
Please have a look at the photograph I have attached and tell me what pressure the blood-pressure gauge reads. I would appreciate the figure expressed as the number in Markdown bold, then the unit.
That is **12** mmHg
